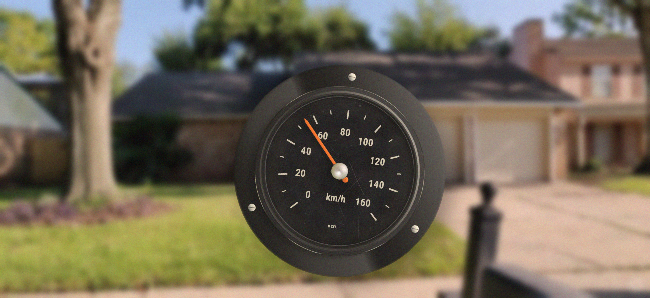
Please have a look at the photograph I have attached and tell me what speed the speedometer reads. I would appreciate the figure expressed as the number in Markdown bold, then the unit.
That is **55** km/h
